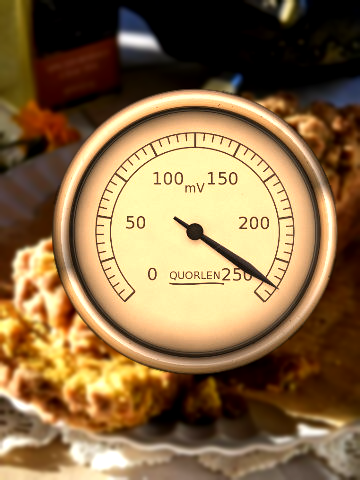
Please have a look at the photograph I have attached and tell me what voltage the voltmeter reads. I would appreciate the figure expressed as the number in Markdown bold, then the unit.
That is **240** mV
